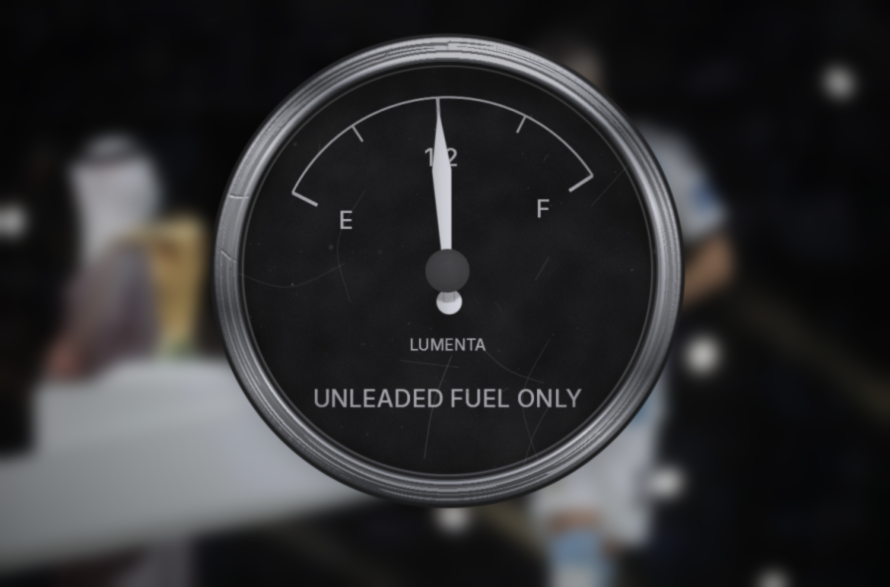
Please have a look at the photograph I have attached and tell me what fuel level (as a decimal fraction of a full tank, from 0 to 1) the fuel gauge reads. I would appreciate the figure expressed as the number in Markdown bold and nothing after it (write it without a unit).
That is **0.5**
